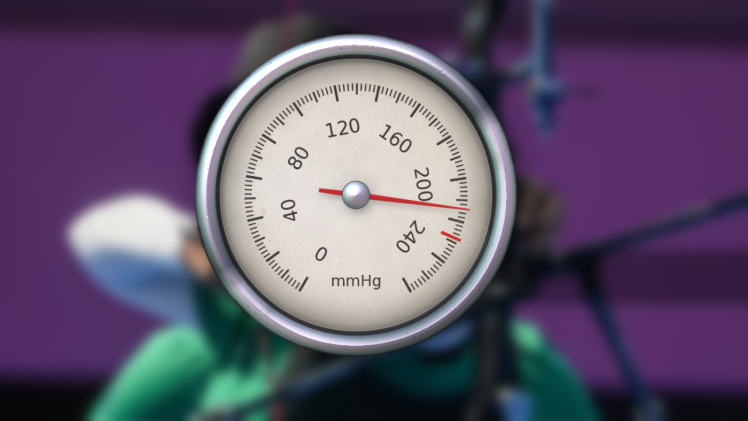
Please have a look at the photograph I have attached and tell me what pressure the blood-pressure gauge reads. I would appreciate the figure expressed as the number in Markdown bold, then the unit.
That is **214** mmHg
